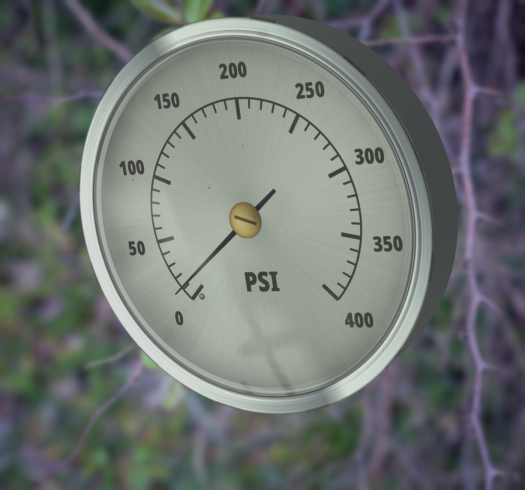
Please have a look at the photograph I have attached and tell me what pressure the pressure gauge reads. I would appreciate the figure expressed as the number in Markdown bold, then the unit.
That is **10** psi
